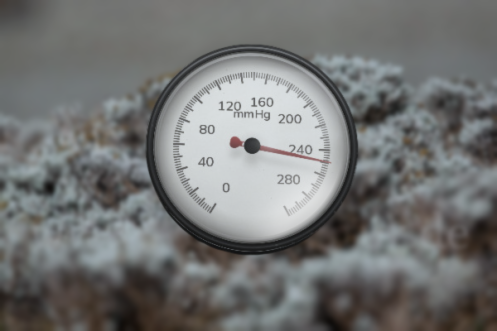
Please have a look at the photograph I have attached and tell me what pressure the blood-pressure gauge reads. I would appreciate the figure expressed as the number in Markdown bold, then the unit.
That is **250** mmHg
